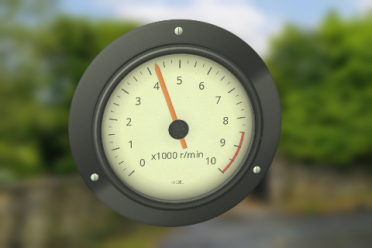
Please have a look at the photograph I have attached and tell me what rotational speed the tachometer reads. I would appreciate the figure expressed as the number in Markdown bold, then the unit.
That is **4250** rpm
